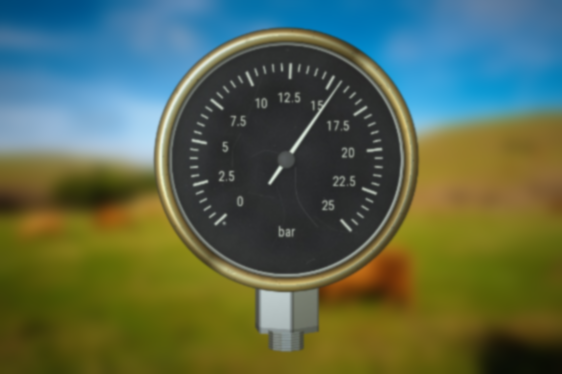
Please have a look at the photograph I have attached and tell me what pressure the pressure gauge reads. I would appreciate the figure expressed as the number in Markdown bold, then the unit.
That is **15.5** bar
